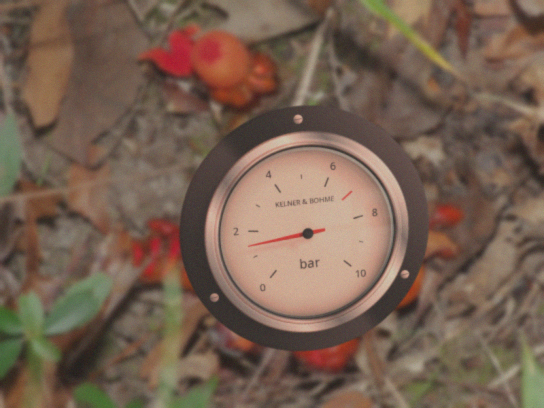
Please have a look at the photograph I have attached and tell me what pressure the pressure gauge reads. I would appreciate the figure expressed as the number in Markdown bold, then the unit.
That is **1.5** bar
